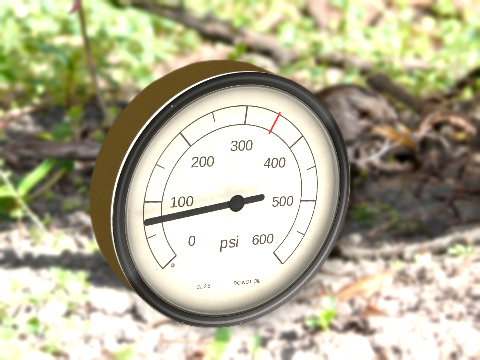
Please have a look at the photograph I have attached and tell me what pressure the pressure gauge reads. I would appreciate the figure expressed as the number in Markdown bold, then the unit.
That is **75** psi
